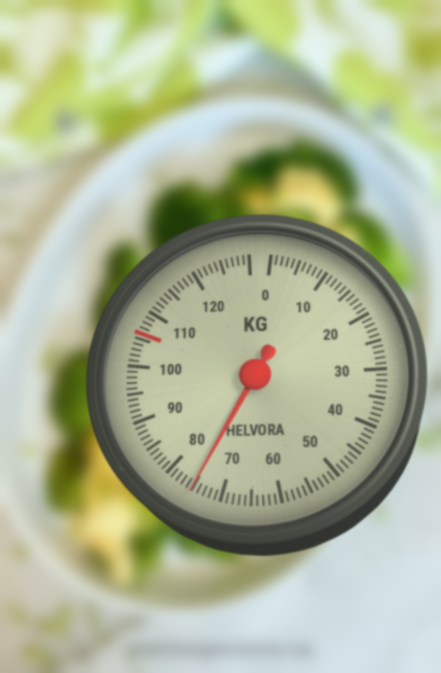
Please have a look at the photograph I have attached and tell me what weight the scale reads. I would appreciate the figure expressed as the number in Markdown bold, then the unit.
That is **75** kg
